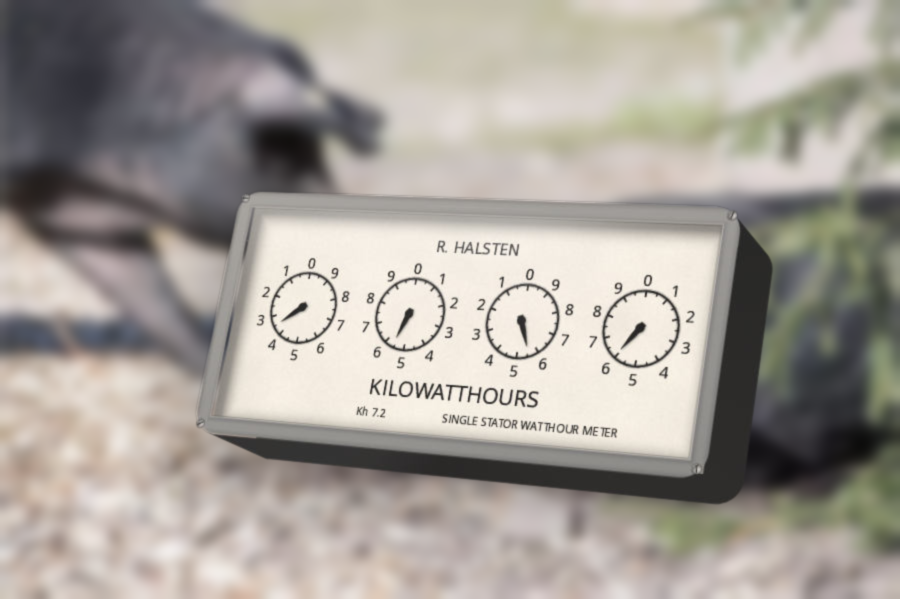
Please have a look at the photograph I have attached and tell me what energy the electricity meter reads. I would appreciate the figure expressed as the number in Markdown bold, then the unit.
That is **3556** kWh
